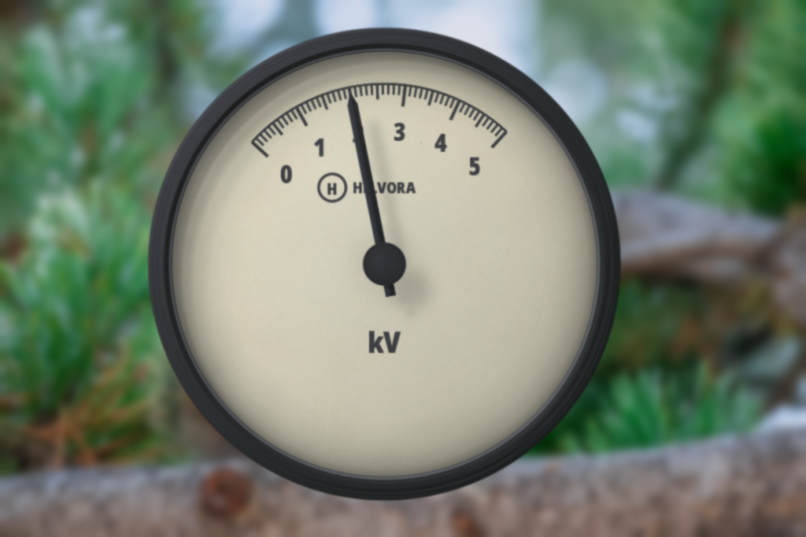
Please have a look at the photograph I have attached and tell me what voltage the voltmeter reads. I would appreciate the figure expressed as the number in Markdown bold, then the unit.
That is **2** kV
